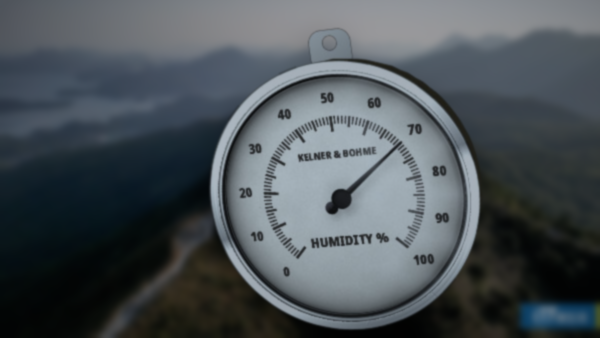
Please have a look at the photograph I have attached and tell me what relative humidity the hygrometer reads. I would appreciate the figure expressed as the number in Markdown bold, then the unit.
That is **70** %
